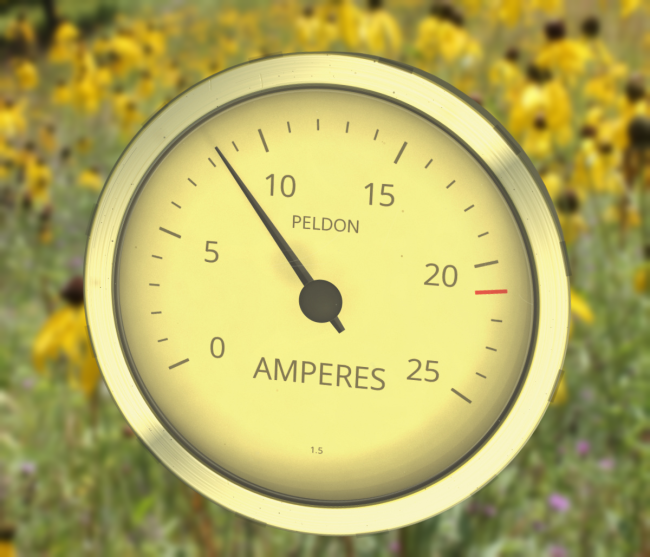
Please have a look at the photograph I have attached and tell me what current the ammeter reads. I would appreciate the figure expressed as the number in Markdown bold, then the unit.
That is **8.5** A
